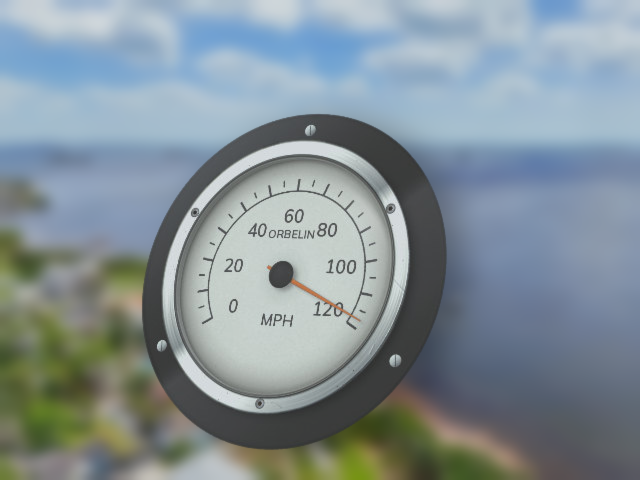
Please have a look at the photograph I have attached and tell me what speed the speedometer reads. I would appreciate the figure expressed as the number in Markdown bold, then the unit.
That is **117.5** mph
